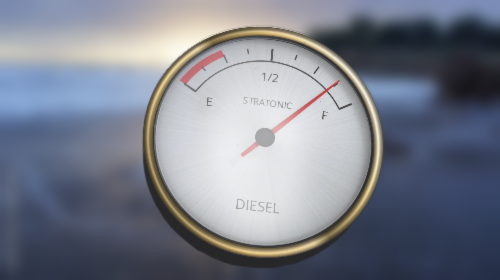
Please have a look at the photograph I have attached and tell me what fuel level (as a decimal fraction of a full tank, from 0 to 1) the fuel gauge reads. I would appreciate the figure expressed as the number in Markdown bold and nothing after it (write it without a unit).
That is **0.875**
